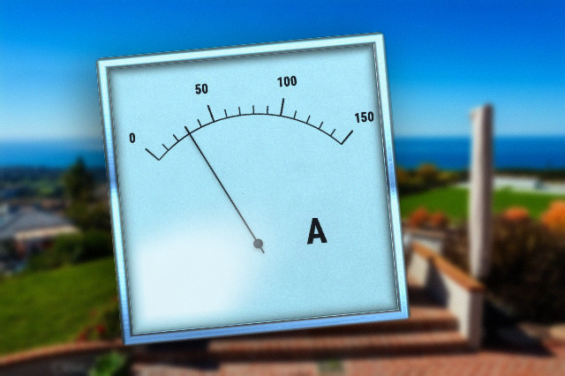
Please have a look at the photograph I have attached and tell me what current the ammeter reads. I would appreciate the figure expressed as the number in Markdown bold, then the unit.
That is **30** A
